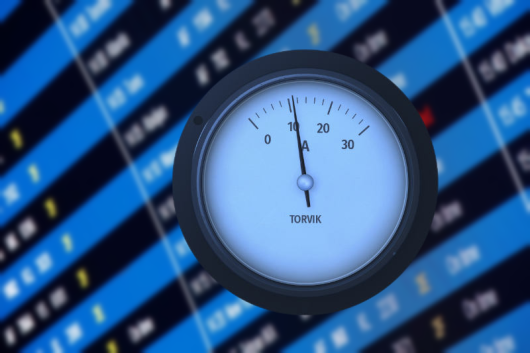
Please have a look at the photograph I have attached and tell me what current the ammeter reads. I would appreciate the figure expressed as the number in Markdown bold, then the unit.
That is **11** A
